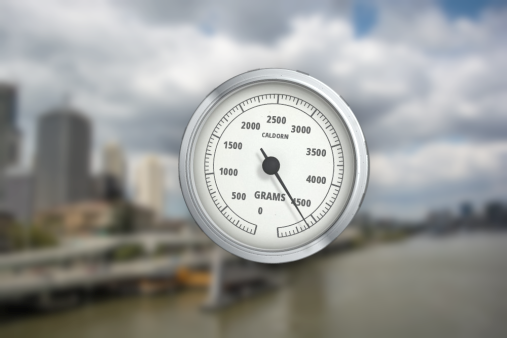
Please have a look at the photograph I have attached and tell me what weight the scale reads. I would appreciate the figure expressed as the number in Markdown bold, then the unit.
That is **4600** g
